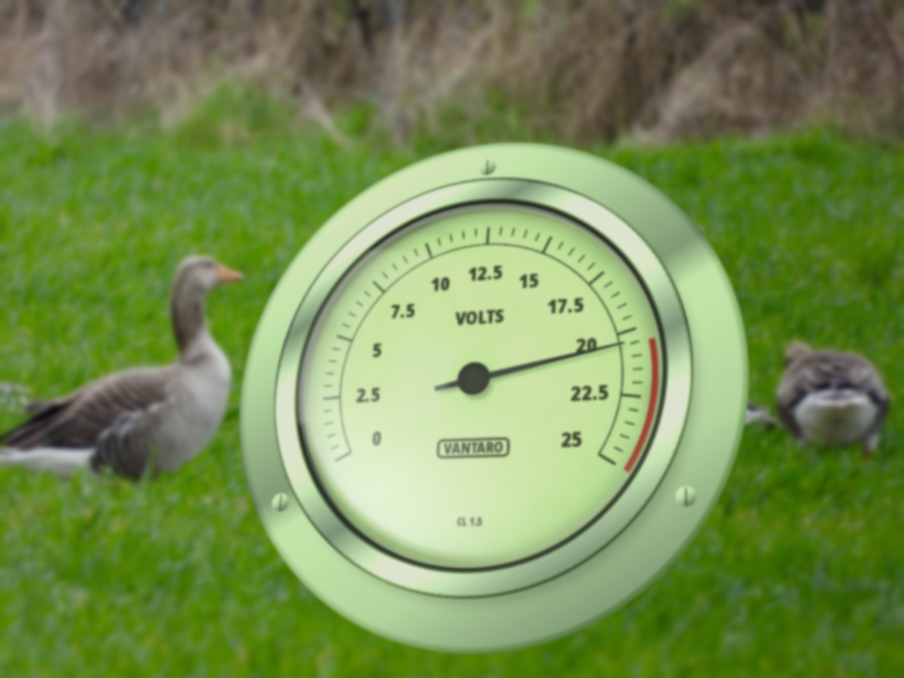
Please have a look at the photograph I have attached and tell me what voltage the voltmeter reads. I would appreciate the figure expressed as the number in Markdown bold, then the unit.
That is **20.5** V
